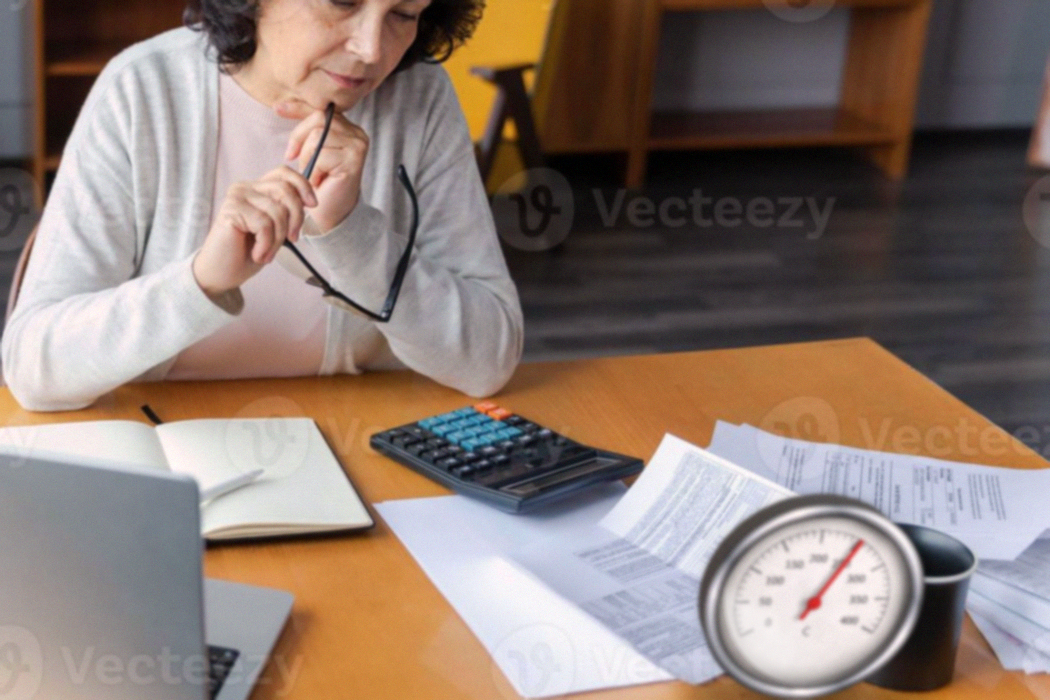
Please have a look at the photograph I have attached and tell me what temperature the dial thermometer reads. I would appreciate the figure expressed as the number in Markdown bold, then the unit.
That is **250** °C
